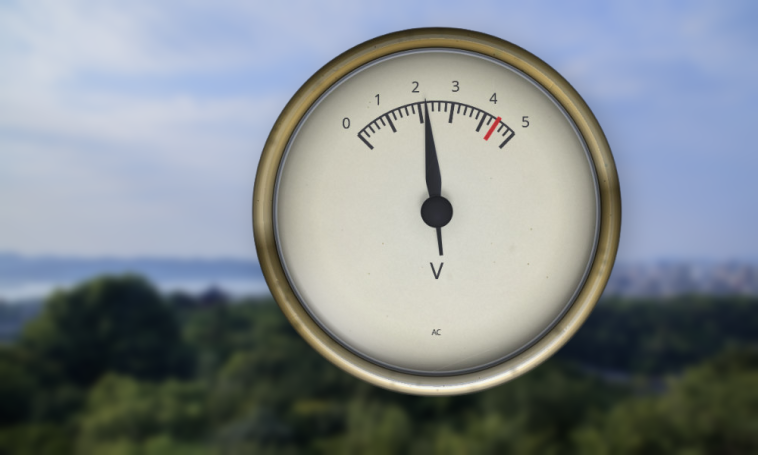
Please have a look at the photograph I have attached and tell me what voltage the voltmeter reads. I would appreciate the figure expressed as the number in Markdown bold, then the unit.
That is **2.2** V
